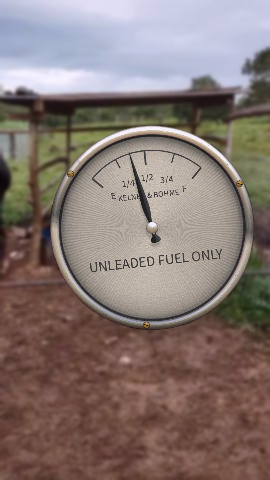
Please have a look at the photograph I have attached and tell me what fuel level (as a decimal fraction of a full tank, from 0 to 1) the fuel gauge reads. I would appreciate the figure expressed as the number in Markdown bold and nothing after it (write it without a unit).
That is **0.375**
